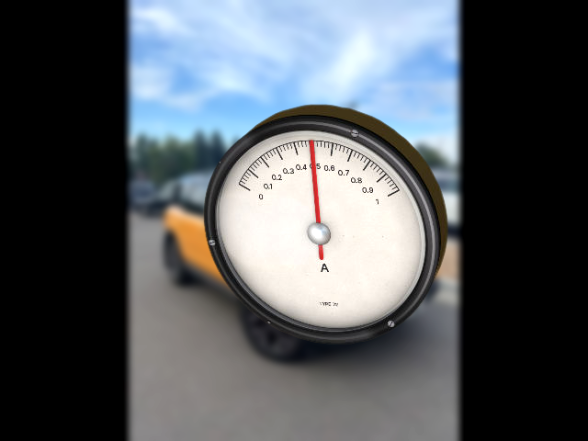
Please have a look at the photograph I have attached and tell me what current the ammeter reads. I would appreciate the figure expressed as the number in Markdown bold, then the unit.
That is **0.5** A
